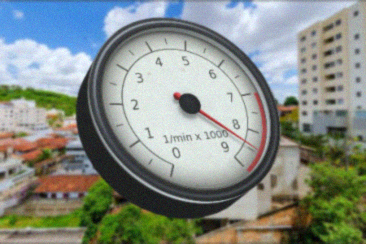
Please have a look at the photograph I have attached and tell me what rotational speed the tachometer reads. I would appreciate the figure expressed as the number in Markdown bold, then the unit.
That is **8500** rpm
